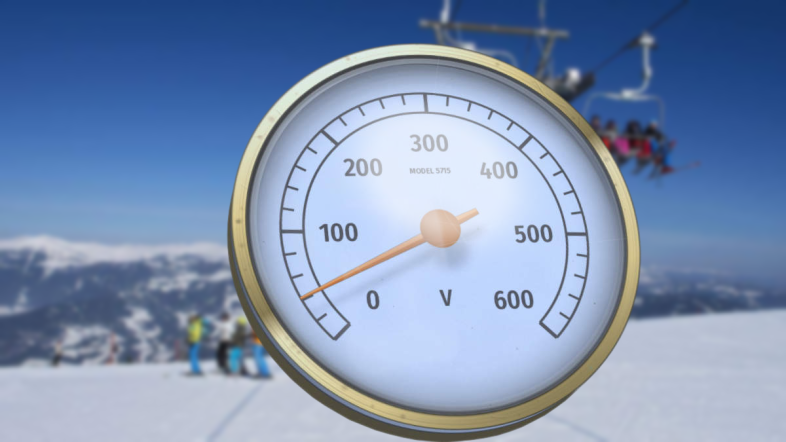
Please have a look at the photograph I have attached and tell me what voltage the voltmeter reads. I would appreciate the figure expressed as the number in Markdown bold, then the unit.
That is **40** V
